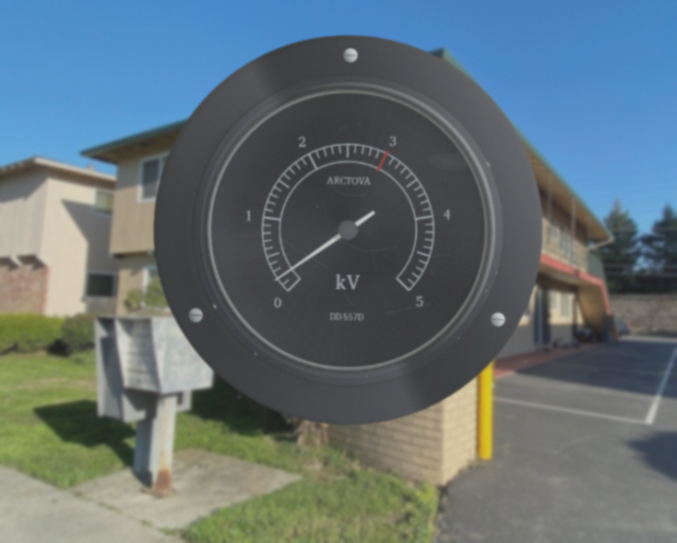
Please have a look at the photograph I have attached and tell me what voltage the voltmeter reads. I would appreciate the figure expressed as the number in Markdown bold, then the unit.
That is **0.2** kV
